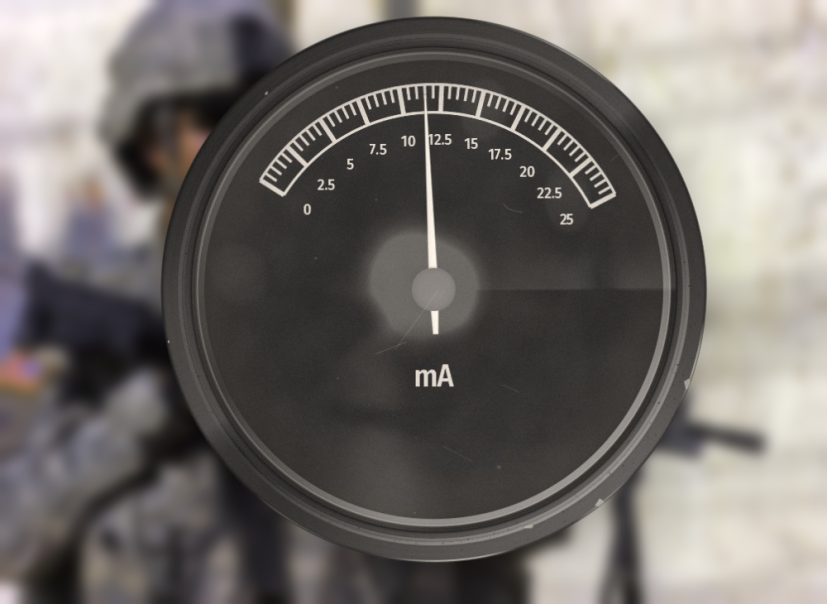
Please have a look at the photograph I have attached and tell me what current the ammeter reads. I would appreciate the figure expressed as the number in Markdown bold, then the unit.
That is **11.5** mA
